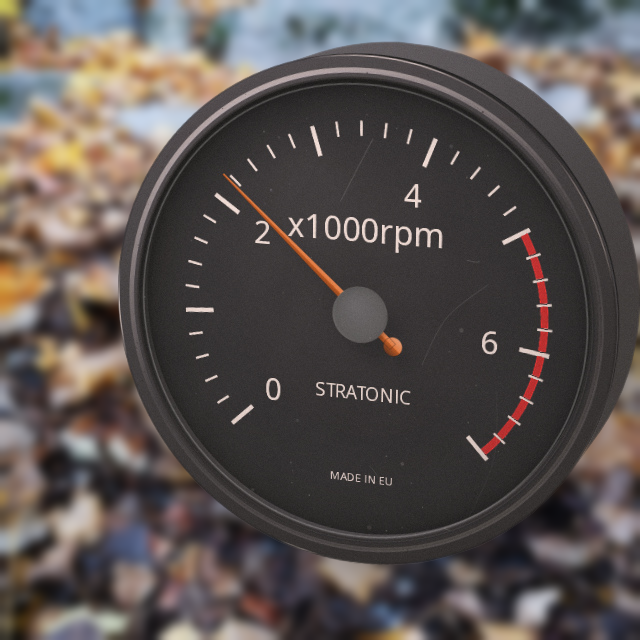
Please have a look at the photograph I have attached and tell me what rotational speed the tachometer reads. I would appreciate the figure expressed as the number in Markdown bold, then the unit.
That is **2200** rpm
